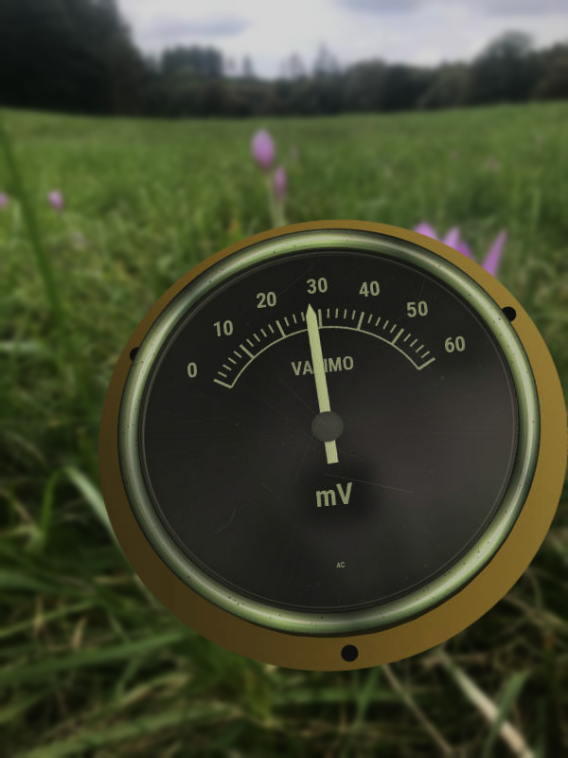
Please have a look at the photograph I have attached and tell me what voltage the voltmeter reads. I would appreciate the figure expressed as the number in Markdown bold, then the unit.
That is **28** mV
